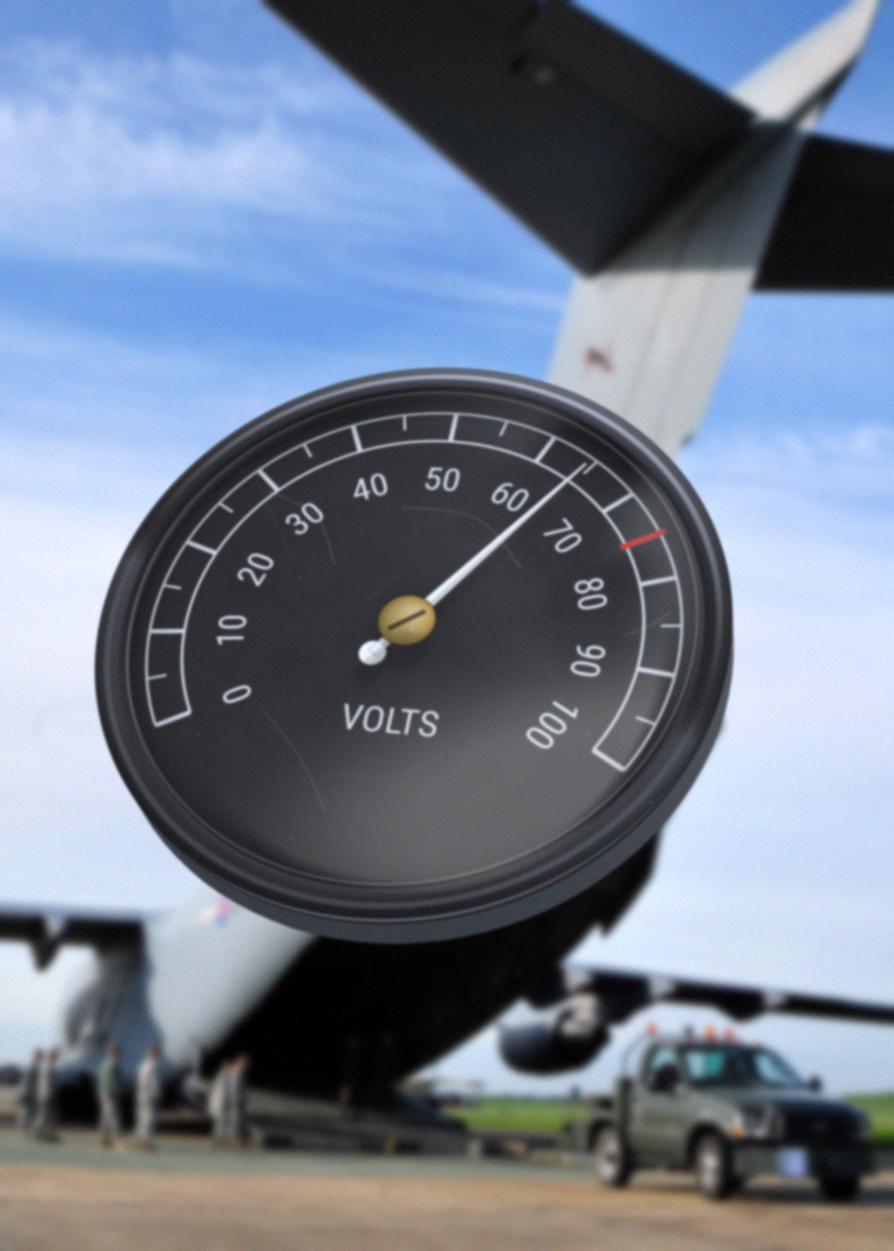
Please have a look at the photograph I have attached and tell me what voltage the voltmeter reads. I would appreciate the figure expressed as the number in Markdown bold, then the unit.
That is **65** V
